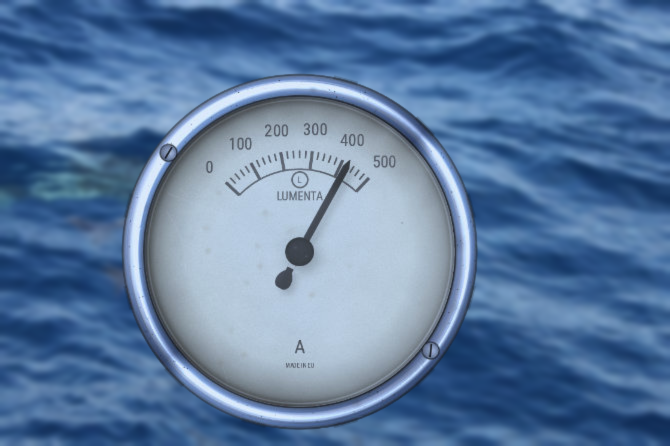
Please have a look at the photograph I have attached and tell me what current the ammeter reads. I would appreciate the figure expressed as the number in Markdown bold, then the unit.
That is **420** A
